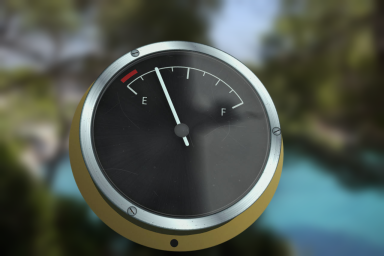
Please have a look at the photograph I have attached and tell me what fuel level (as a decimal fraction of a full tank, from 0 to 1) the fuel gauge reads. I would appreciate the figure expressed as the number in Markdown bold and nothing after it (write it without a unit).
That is **0.25**
